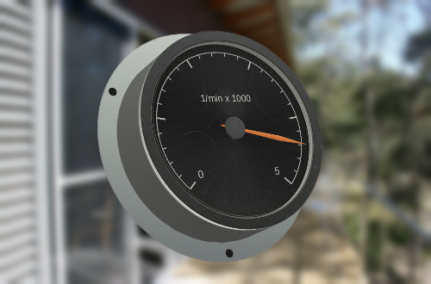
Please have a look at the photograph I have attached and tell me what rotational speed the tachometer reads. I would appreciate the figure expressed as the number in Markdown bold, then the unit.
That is **4400** rpm
